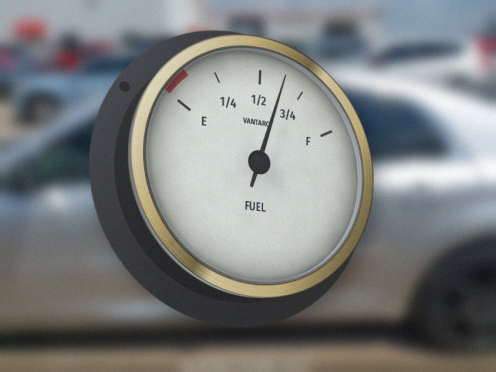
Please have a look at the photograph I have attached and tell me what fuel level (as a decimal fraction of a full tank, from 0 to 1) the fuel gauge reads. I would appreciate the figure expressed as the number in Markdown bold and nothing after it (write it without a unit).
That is **0.625**
